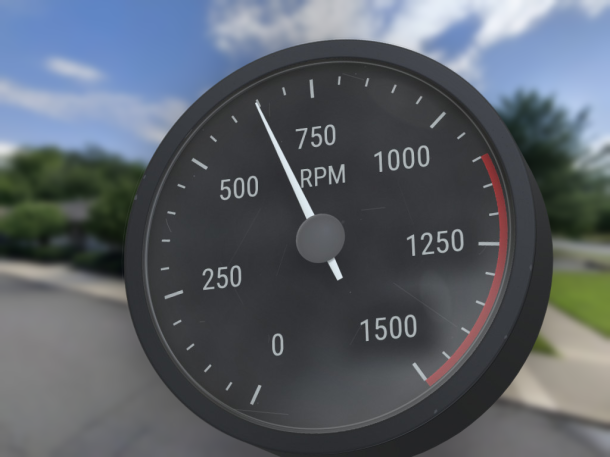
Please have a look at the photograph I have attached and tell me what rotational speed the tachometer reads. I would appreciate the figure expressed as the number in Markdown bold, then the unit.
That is **650** rpm
